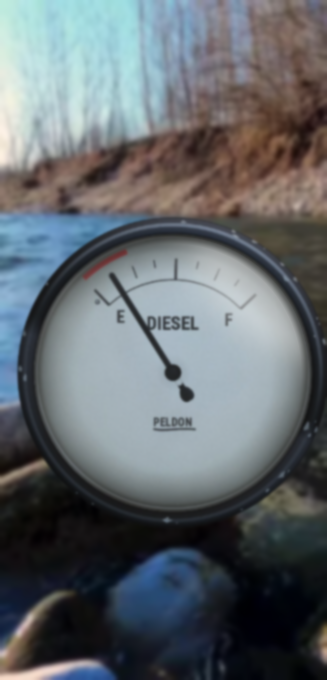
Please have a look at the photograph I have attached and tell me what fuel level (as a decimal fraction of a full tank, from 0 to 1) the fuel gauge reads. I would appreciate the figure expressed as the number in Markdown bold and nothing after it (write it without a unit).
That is **0.125**
